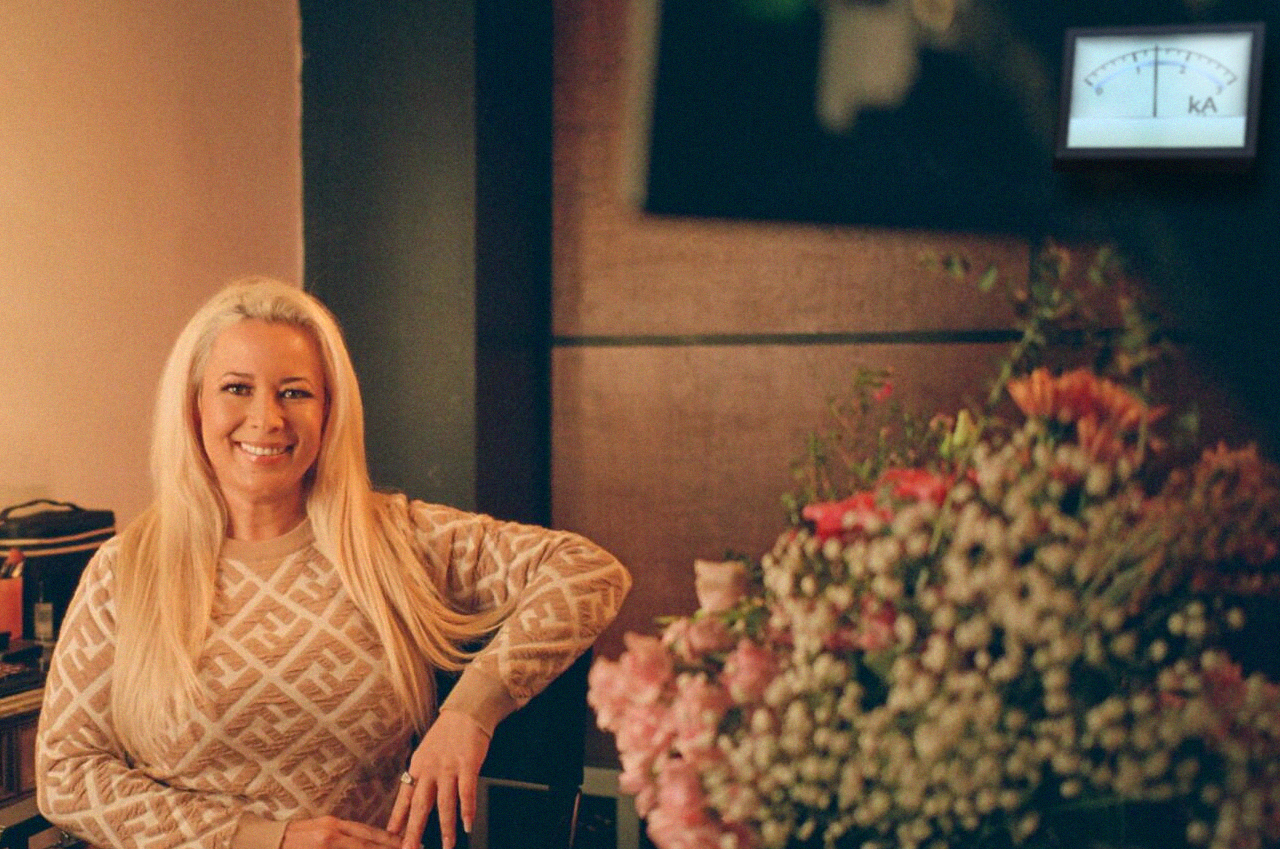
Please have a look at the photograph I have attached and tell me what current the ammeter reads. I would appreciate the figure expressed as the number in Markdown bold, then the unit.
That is **1.4** kA
